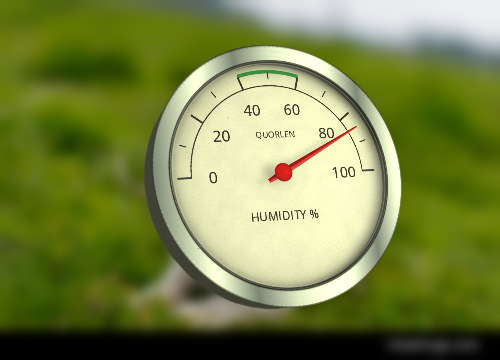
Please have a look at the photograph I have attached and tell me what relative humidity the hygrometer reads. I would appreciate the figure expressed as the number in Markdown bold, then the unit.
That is **85** %
